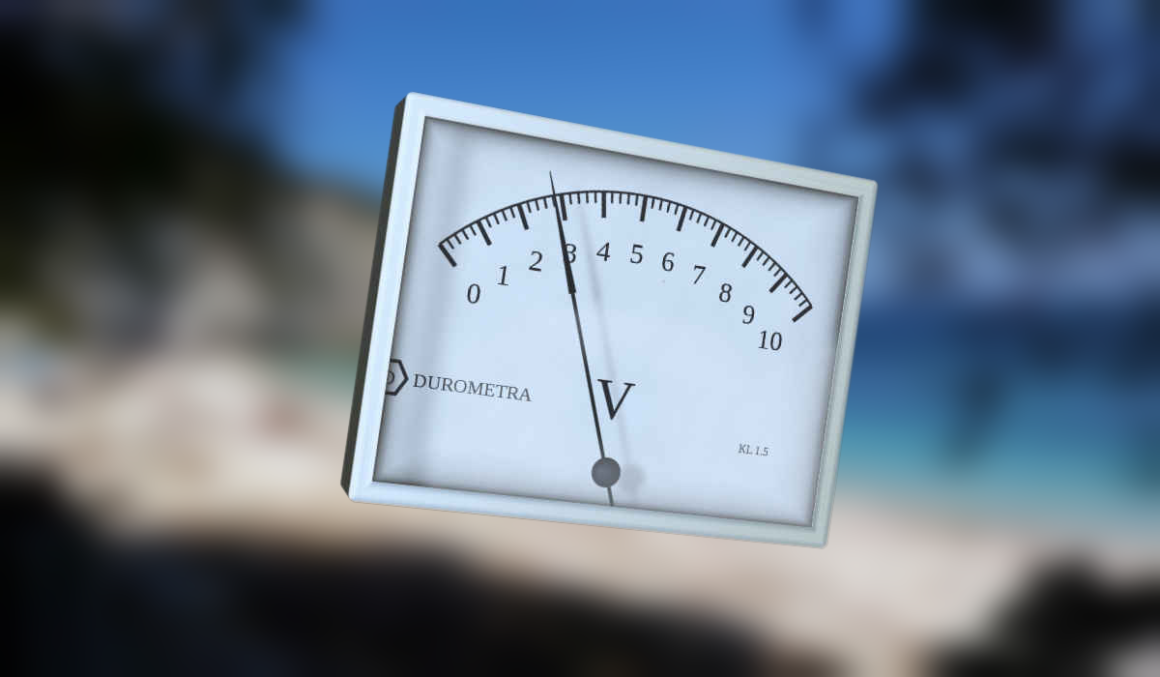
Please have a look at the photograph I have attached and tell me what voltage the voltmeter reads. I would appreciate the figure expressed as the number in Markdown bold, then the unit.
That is **2.8** V
